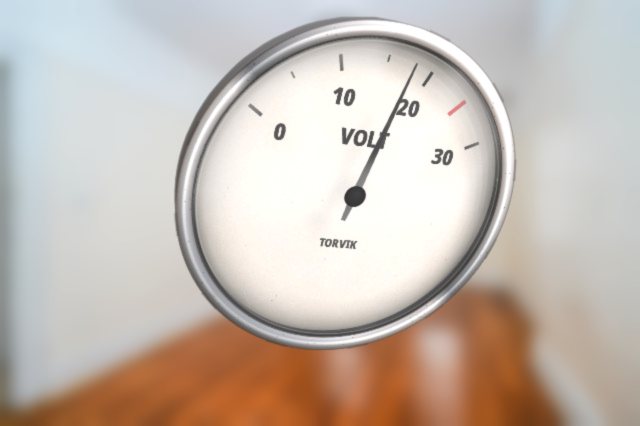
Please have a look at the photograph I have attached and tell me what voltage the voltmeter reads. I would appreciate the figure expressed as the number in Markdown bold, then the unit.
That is **17.5** V
